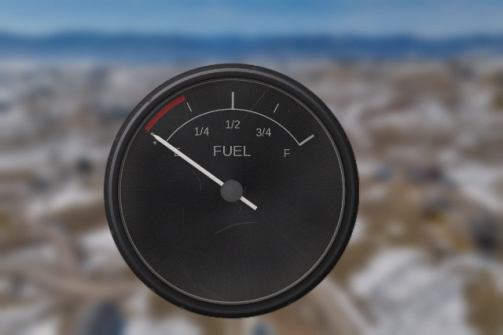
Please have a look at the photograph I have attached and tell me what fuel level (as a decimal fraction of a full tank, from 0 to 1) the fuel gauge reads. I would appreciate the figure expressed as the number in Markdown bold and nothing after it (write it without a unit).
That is **0**
